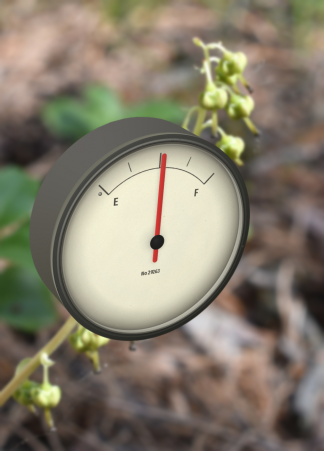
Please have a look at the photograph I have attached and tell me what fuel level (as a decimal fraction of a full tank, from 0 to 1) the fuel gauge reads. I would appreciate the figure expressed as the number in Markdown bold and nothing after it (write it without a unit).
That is **0.5**
